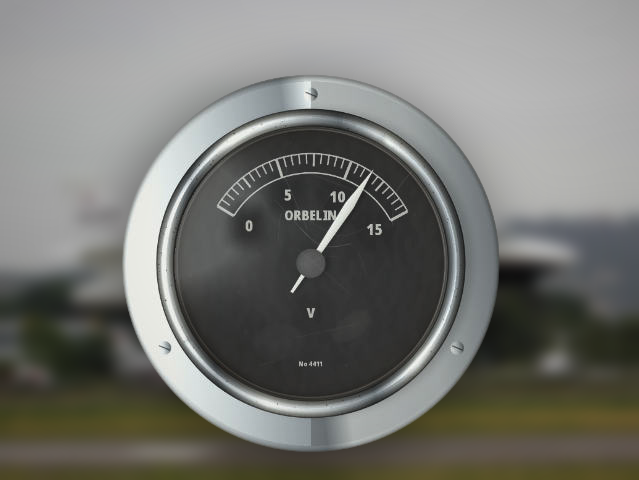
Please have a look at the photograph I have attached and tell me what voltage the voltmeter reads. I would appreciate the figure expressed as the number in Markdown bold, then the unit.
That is **11.5** V
